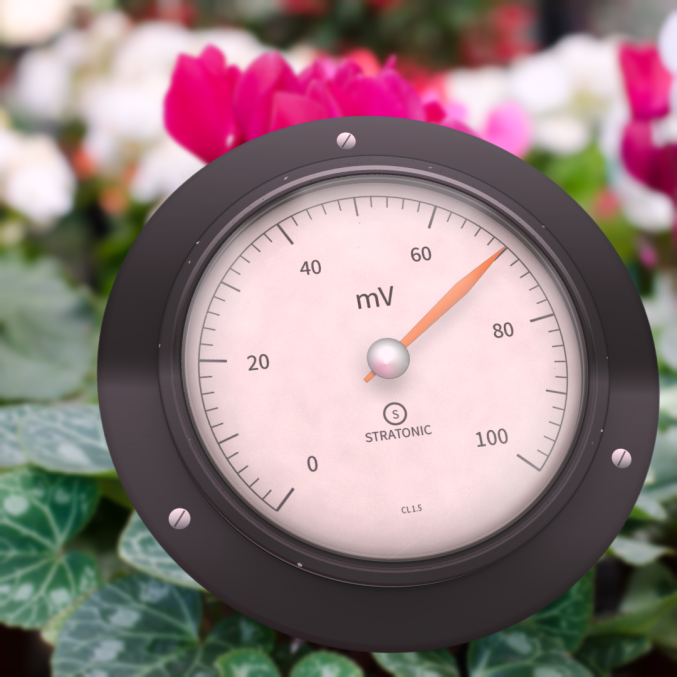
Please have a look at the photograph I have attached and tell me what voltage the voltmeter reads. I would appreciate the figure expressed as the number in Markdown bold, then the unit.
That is **70** mV
